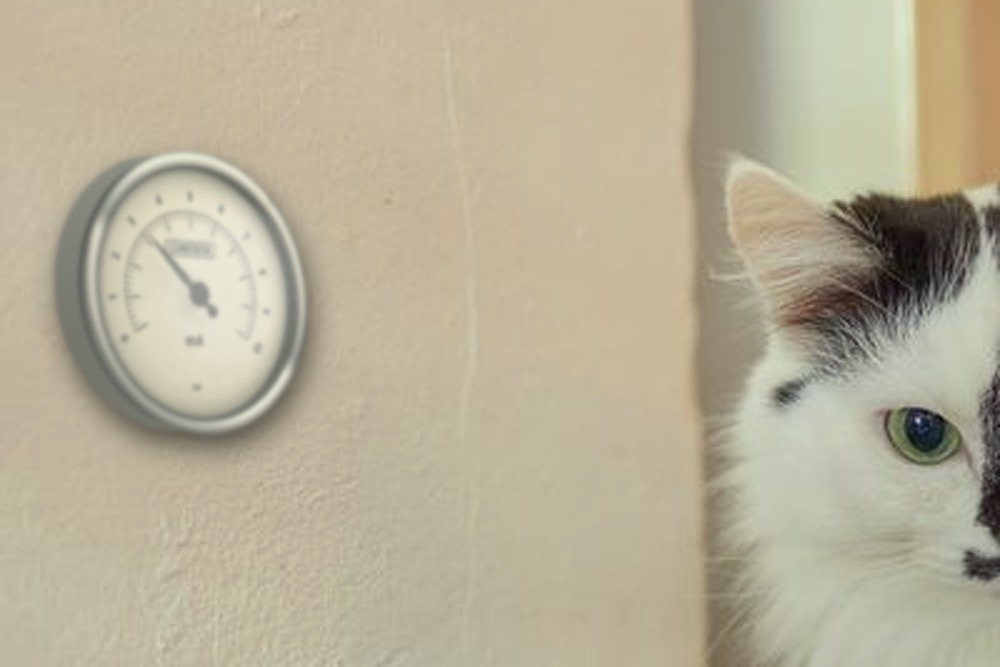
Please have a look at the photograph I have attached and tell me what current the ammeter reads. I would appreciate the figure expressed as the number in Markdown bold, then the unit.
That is **3** mA
